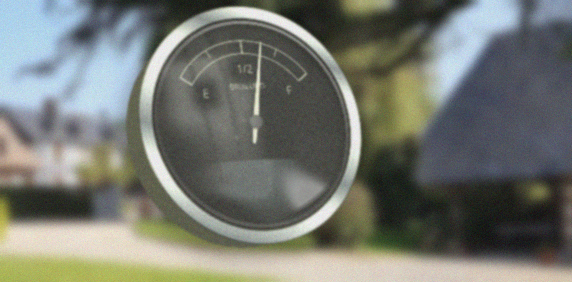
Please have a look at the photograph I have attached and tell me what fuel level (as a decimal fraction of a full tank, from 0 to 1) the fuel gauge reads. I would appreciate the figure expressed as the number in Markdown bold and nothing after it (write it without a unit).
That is **0.625**
